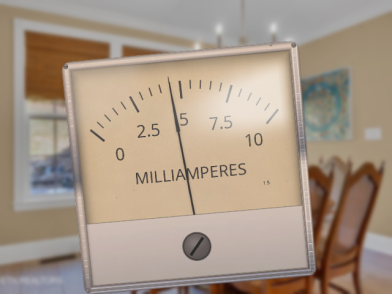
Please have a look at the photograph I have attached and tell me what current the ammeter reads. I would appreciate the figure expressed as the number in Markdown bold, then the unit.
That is **4.5** mA
